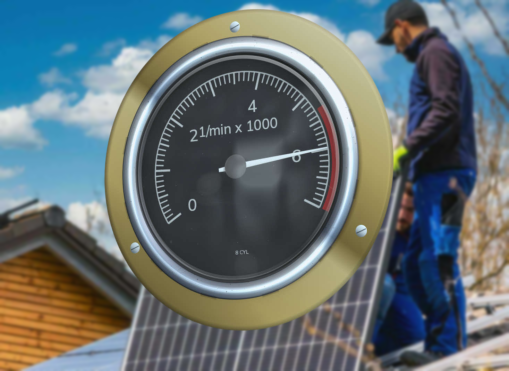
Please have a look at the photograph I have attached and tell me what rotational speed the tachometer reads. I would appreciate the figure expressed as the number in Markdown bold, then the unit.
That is **6000** rpm
